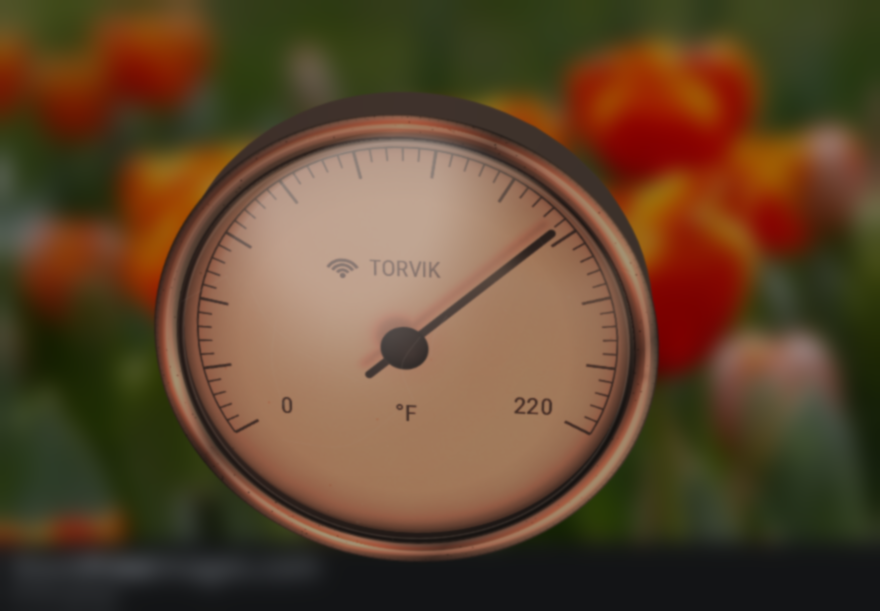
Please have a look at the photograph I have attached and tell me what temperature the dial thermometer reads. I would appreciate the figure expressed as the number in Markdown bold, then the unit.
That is **156** °F
